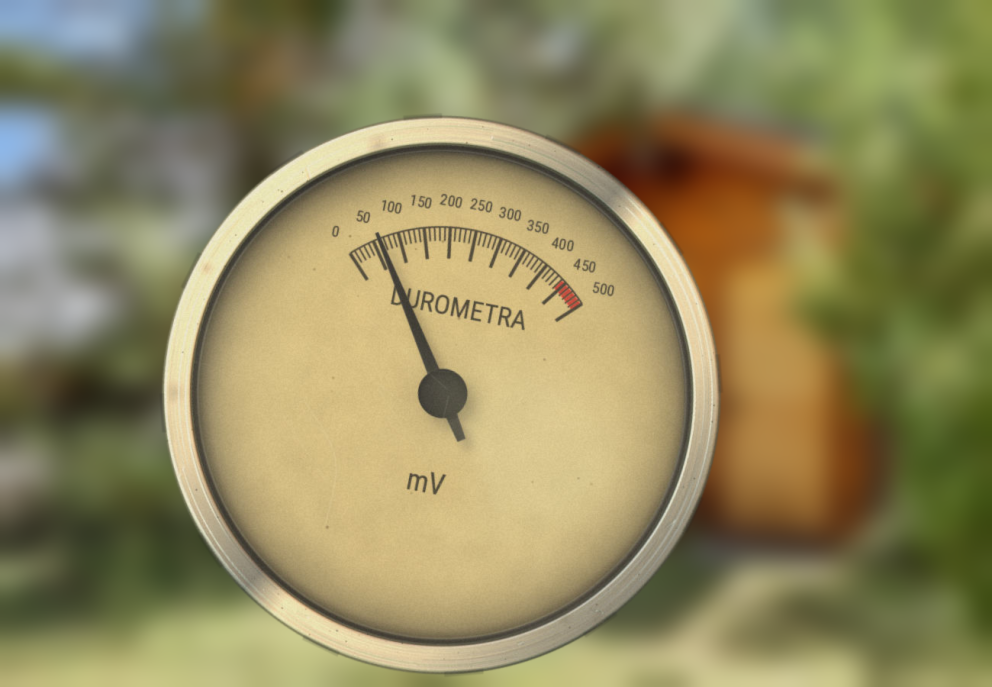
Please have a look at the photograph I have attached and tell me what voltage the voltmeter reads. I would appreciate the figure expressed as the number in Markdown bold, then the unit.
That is **60** mV
